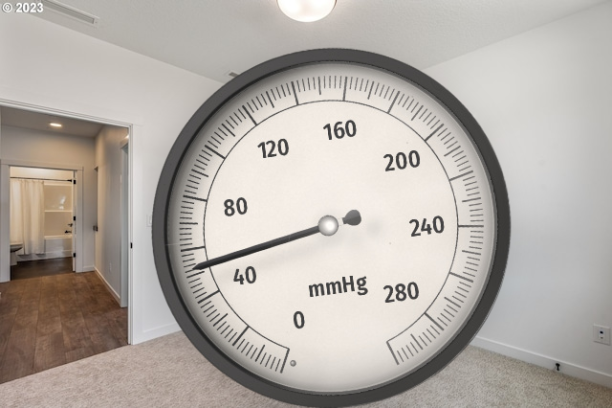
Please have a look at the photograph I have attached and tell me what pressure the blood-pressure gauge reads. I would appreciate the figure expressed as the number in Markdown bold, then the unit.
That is **52** mmHg
